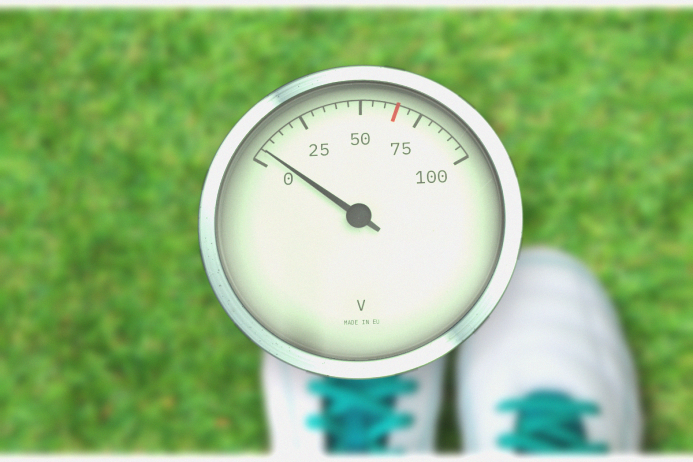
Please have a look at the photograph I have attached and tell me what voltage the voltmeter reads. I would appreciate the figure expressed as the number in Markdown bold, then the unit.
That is **5** V
